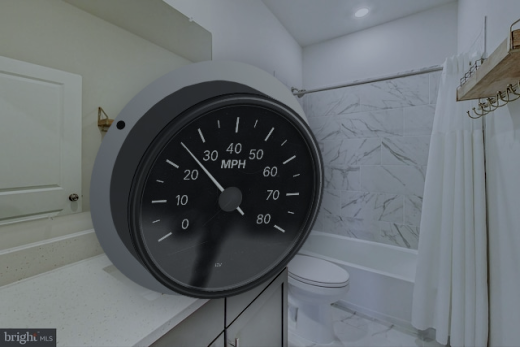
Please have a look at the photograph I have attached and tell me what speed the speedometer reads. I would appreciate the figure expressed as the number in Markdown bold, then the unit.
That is **25** mph
